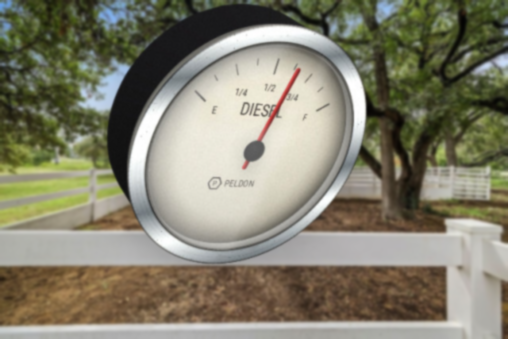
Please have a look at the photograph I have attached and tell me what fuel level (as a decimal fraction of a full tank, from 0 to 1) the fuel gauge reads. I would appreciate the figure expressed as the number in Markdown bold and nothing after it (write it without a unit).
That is **0.625**
